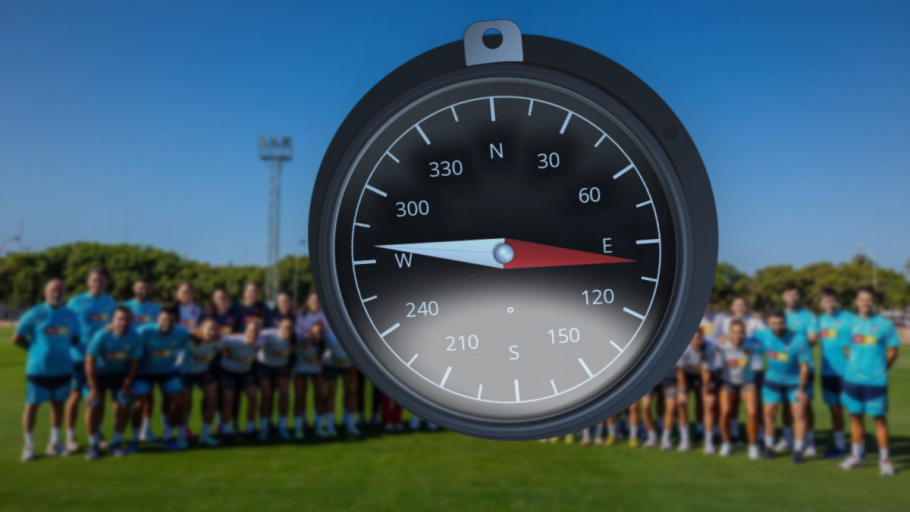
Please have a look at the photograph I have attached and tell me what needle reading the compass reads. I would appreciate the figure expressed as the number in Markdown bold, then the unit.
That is **97.5** °
